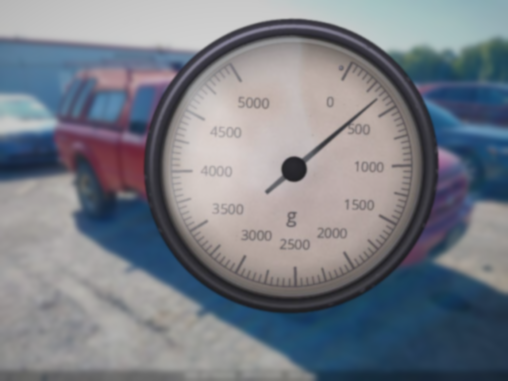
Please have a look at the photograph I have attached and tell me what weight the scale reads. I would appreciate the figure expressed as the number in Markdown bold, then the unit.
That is **350** g
